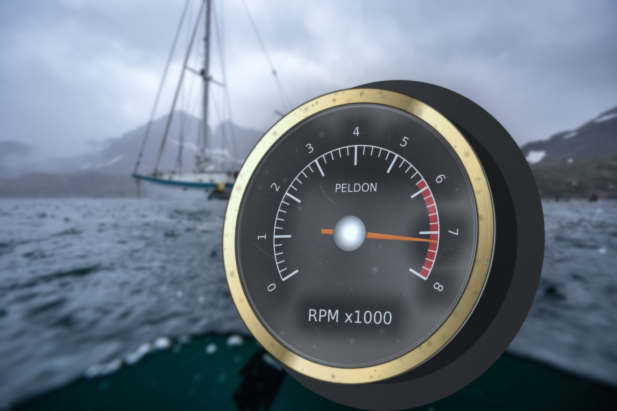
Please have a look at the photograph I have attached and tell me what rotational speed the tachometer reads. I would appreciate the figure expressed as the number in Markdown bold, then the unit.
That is **7200** rpm
